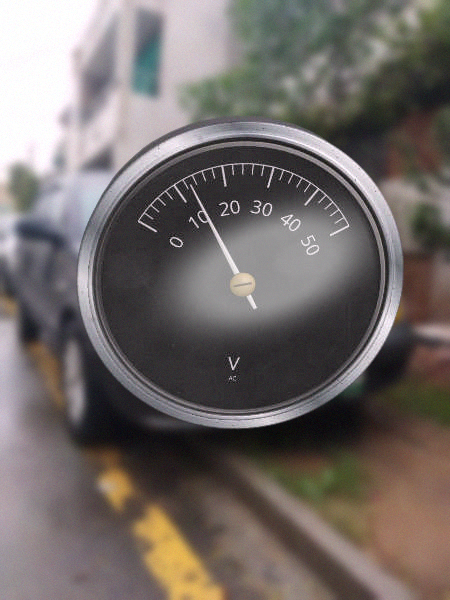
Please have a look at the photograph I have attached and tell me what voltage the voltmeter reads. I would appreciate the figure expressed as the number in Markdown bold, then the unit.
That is **13** V
